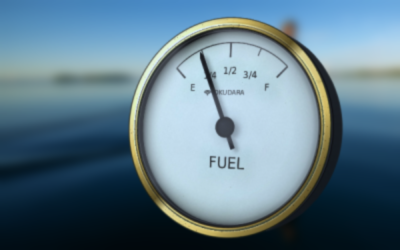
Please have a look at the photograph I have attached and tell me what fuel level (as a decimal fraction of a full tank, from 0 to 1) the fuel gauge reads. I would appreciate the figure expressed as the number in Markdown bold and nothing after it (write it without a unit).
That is **0.25**
